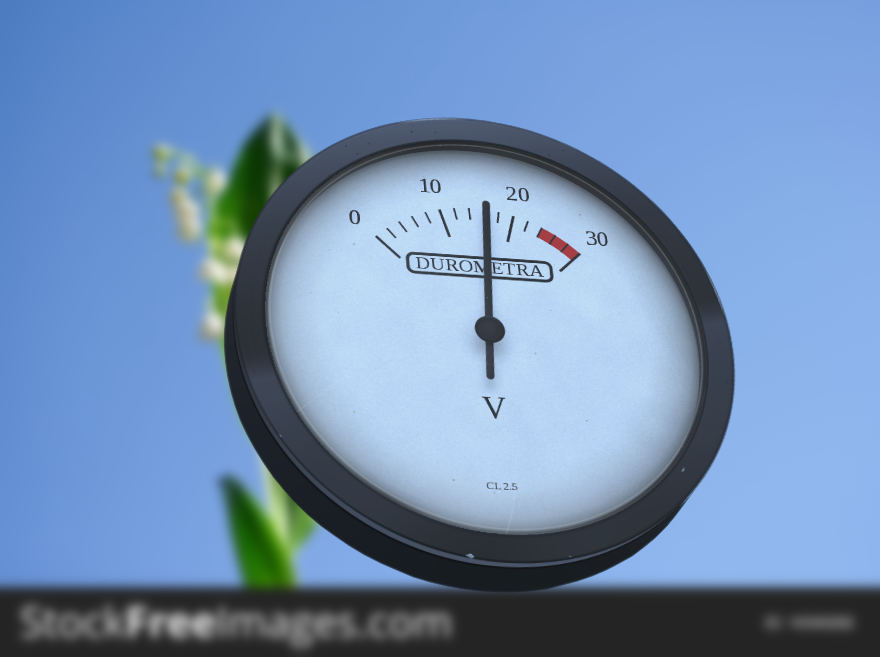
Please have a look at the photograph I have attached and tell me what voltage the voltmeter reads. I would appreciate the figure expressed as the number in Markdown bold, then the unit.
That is **16** V
